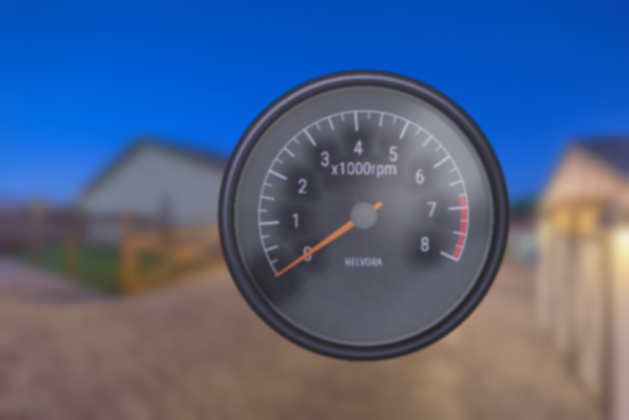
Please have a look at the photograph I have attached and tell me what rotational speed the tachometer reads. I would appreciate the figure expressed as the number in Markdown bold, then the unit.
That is **0** rpm
